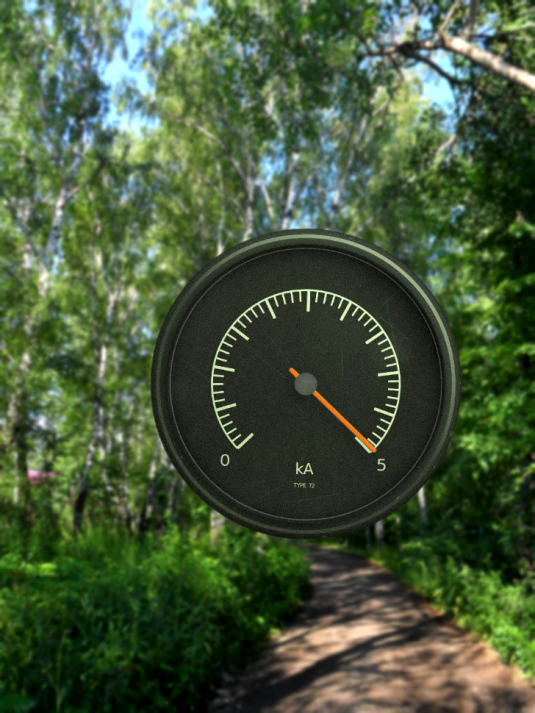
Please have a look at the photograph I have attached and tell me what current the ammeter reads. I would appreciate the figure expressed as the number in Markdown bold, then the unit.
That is **4.95** kA
